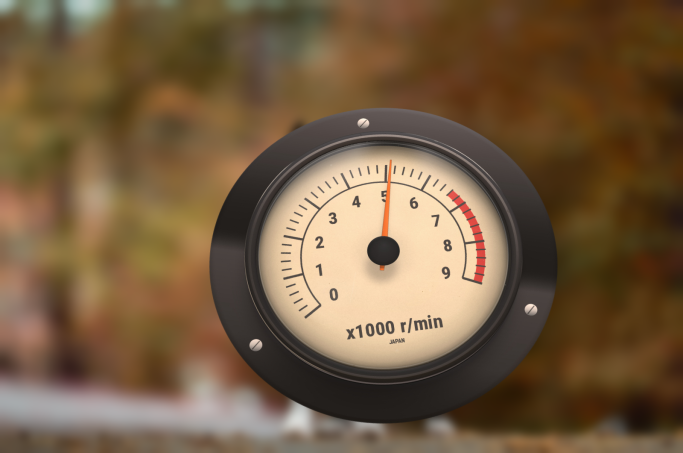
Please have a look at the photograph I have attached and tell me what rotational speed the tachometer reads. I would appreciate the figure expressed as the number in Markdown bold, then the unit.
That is **5100** rpm
